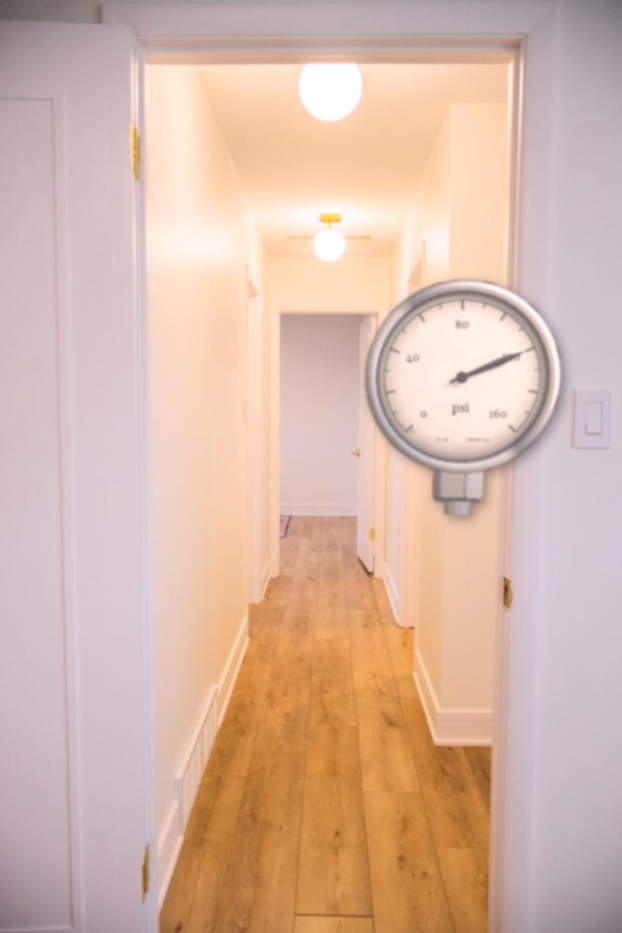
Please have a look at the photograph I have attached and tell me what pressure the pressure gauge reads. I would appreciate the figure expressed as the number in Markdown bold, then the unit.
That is **120** psi
